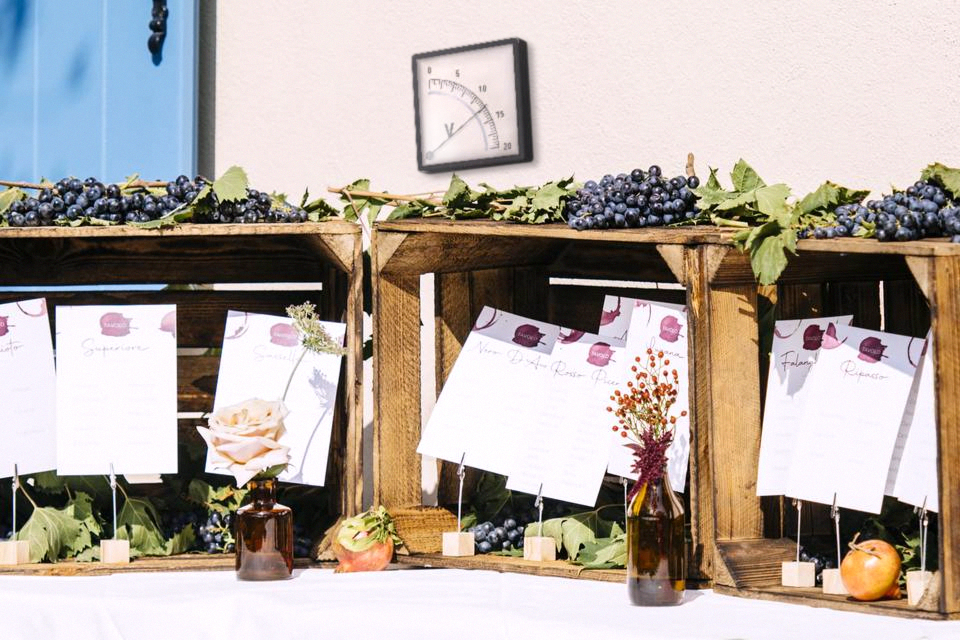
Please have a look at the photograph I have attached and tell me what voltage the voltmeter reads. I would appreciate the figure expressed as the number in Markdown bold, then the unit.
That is **12.5** V
